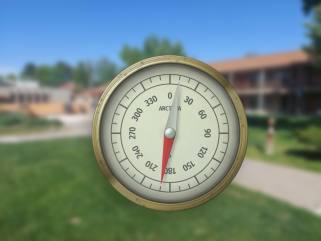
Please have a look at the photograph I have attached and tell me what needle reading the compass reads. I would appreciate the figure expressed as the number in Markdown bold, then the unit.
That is **190** °
